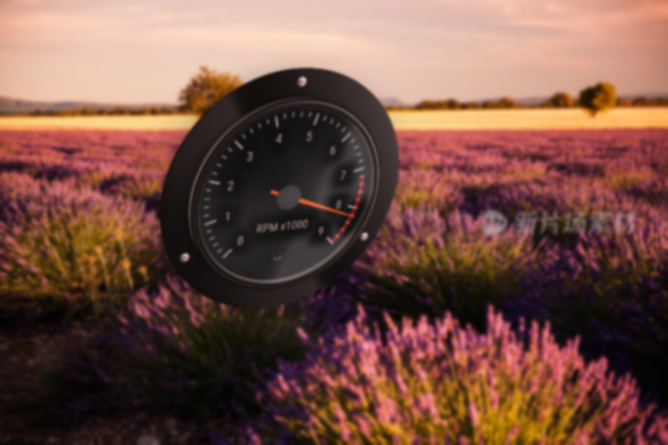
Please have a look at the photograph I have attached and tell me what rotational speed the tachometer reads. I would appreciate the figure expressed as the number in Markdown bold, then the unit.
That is **8200** rpm
